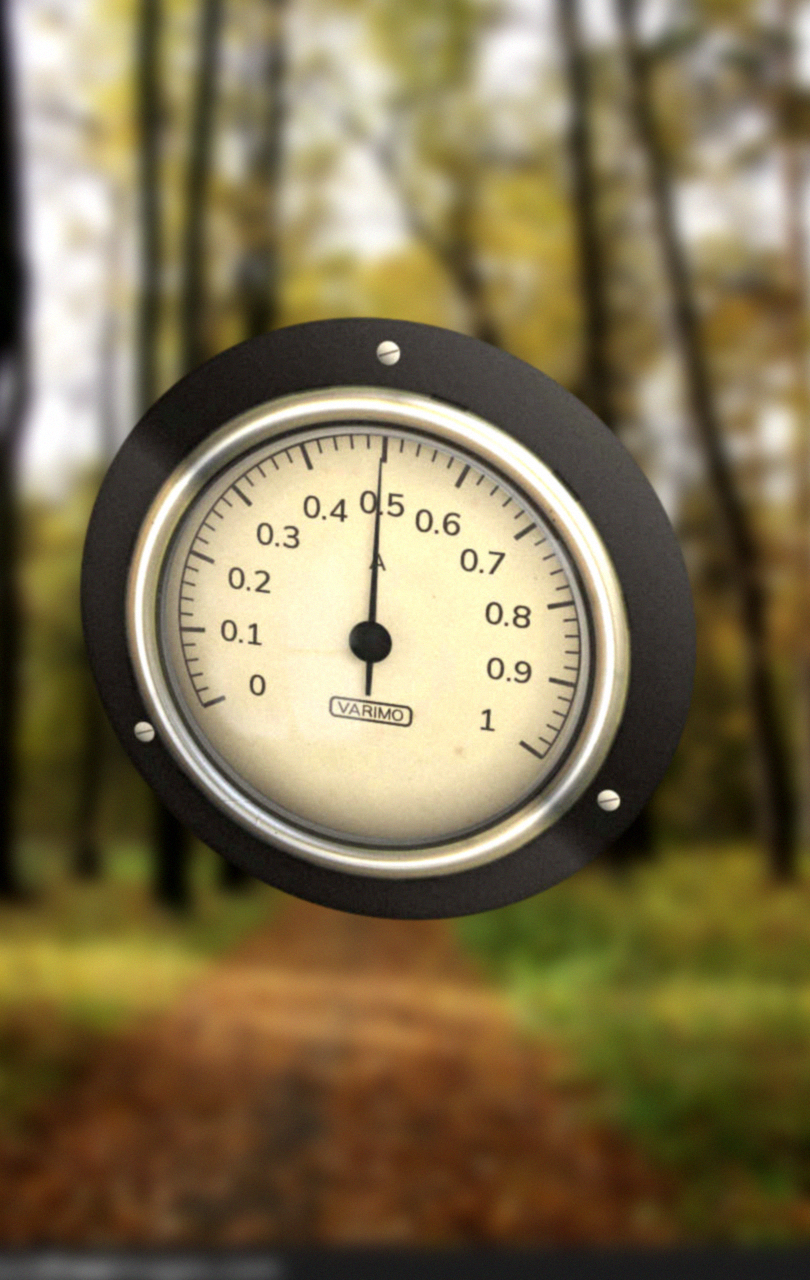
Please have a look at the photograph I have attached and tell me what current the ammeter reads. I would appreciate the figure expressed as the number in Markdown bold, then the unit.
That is **0.5** A
